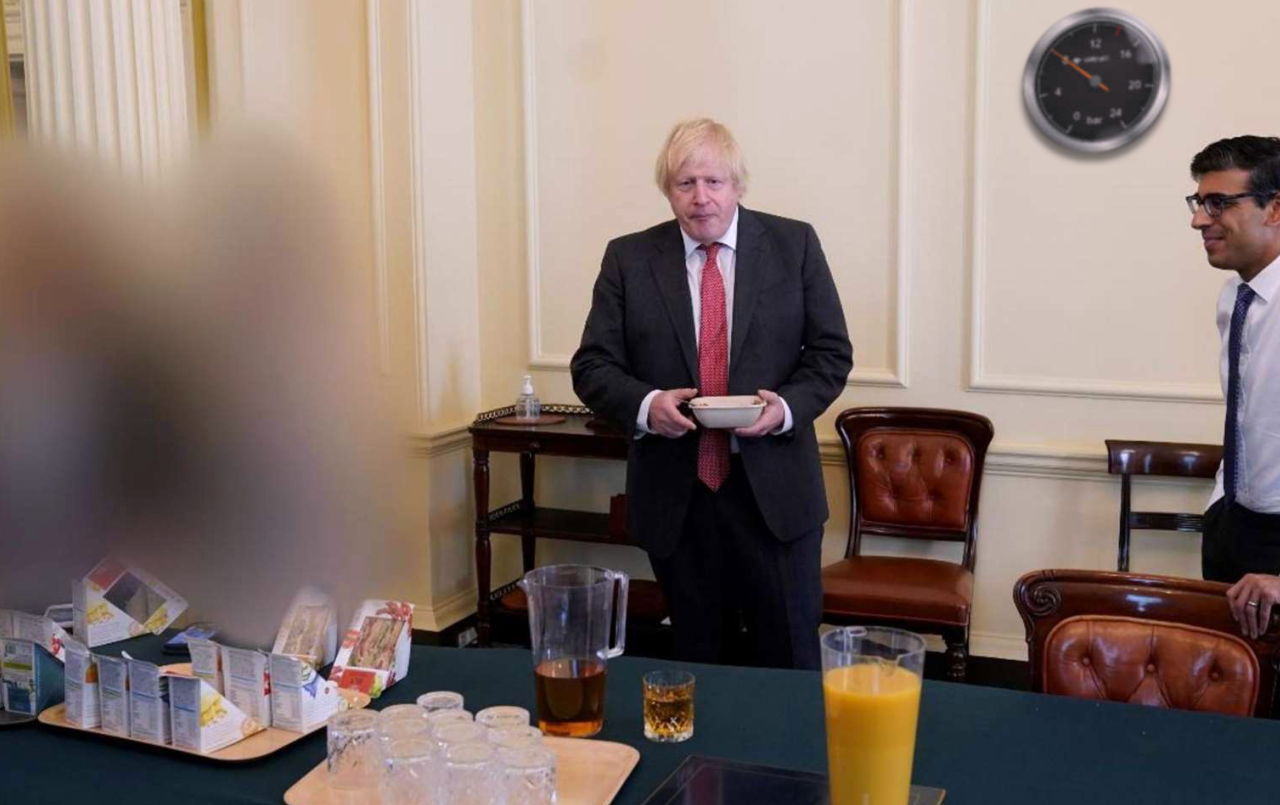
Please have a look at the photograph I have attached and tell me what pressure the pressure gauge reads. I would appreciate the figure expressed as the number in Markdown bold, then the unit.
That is **8** bar
